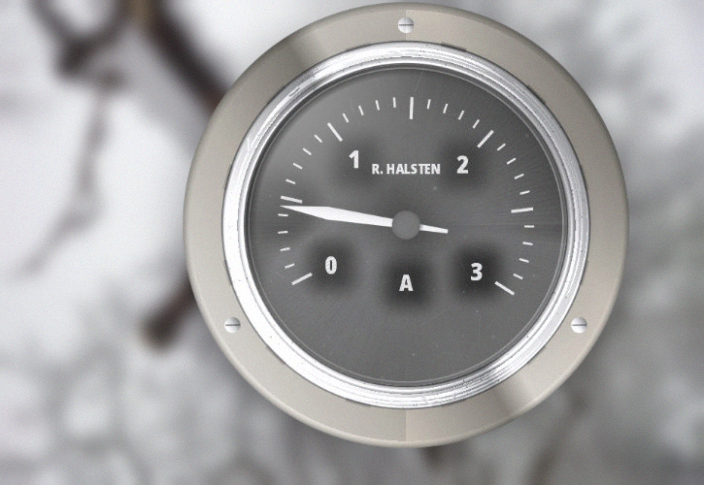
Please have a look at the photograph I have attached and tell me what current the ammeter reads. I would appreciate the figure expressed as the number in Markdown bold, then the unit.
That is **0.45** A
